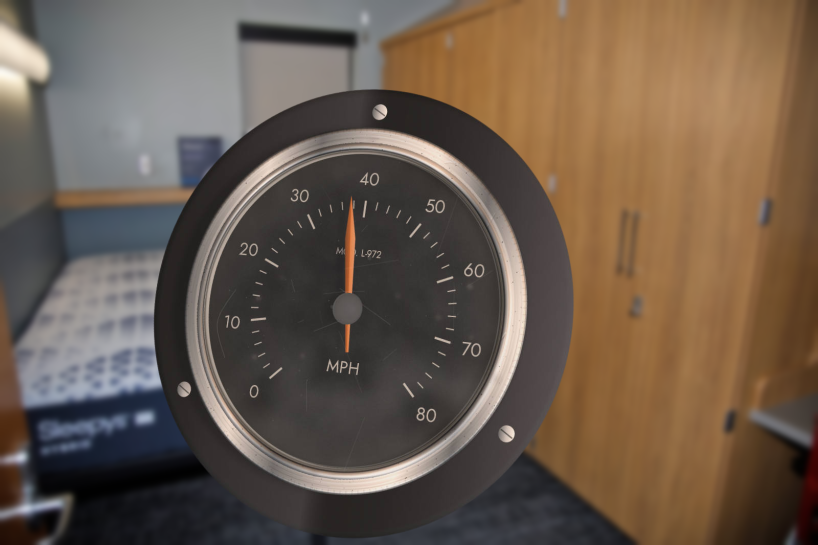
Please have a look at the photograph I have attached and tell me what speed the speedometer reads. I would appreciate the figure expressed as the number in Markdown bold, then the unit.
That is **38** mph
